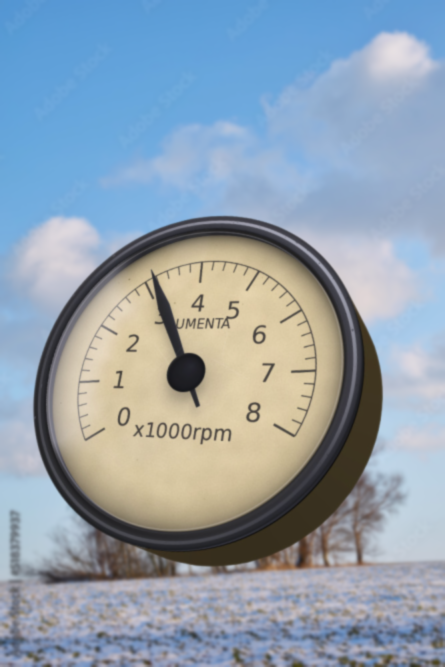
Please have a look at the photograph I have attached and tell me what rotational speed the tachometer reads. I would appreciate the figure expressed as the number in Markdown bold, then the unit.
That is **3200** rpm
